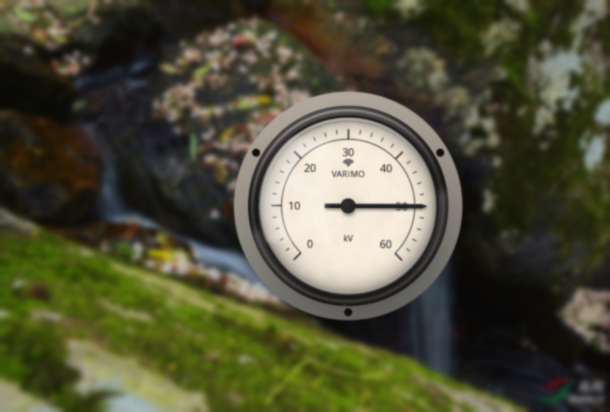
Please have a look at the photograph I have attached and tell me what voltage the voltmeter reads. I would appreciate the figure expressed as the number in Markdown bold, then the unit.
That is **50** kV
